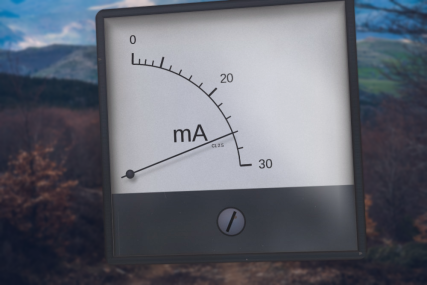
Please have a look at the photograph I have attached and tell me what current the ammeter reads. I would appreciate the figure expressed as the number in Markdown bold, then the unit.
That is **26** mA
